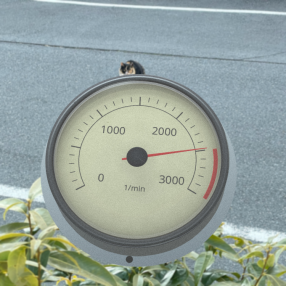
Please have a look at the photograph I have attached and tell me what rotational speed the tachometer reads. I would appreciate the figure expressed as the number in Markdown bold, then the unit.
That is **2500** rpm
